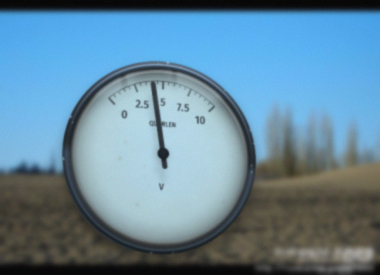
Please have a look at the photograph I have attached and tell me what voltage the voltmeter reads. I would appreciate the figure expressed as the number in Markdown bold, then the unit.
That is **4** V
